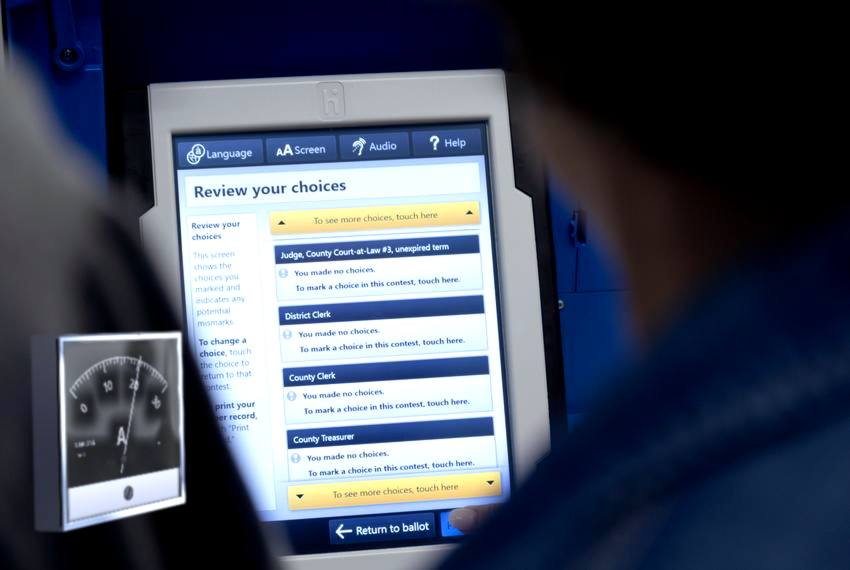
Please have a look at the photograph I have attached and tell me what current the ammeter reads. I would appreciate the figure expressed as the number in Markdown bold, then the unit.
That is **20** A
